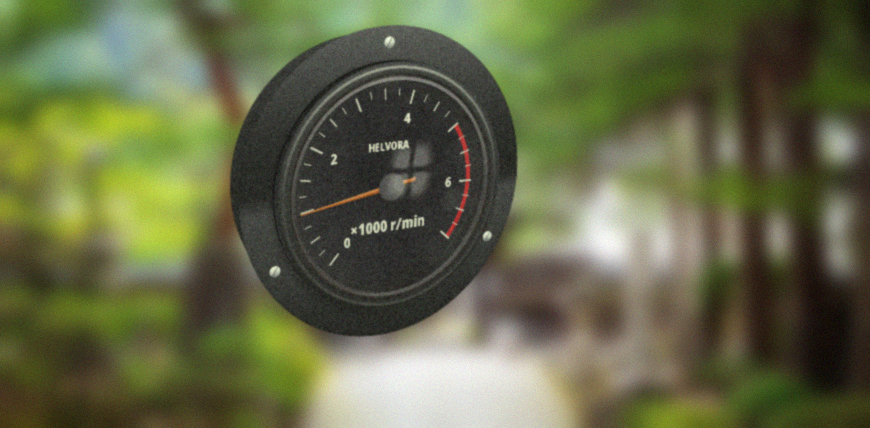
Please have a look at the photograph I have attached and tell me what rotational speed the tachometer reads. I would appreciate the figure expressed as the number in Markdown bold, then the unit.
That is **1000** rpm
